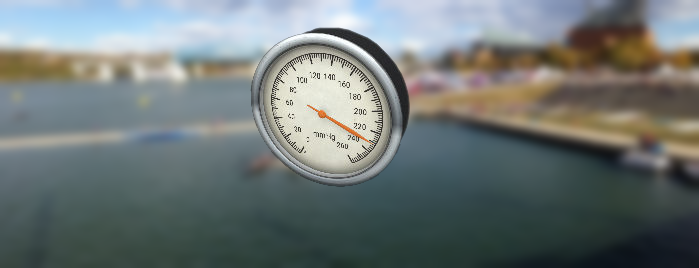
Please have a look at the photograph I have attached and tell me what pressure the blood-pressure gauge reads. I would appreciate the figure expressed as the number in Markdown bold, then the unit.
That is **230** mmHg
